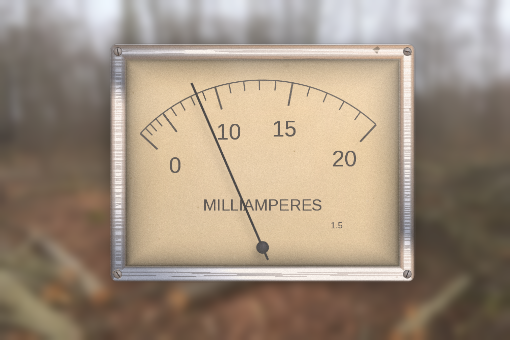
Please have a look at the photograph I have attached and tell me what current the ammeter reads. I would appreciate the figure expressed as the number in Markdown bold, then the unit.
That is **8.5** mA
